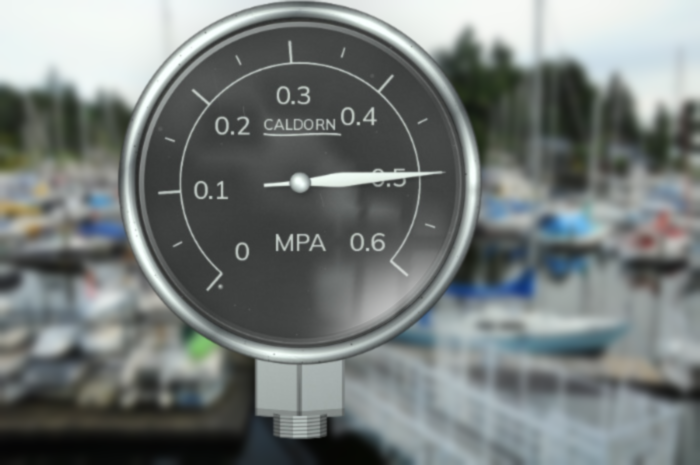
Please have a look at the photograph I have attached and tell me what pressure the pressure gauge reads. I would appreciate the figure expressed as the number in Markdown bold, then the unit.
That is **0.5** MPa
